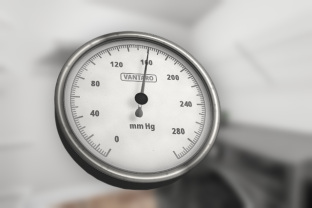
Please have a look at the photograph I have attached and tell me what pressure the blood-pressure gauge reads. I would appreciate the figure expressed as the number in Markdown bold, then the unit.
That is **160** mmHg
